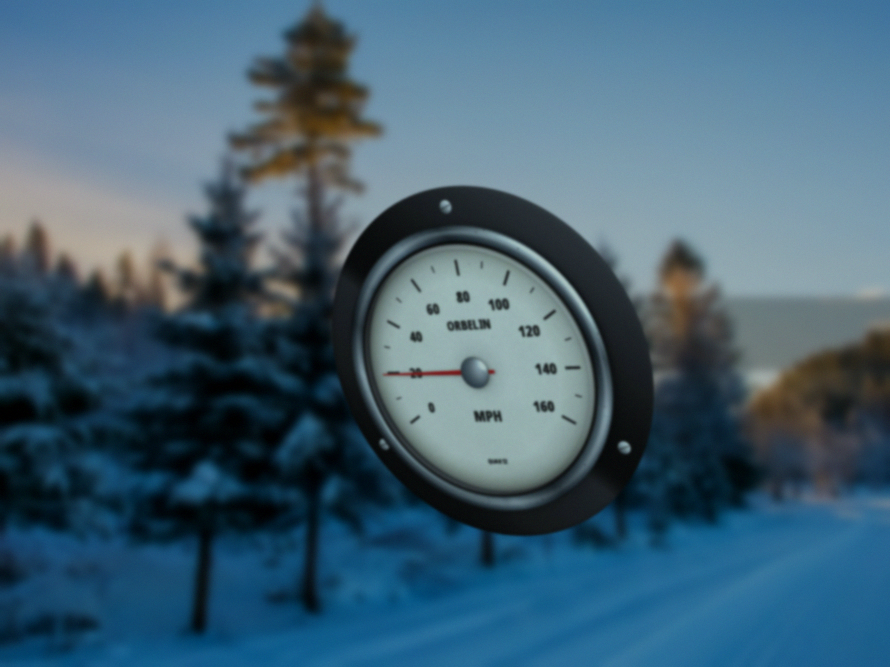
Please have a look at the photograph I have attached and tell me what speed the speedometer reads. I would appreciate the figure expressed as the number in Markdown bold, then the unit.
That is **20** mph
